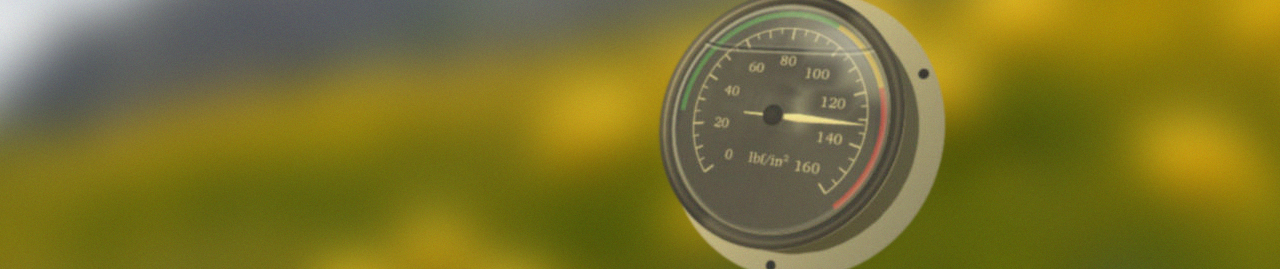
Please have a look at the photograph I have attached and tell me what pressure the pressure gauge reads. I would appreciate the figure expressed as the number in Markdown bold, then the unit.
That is **132.5** psi
